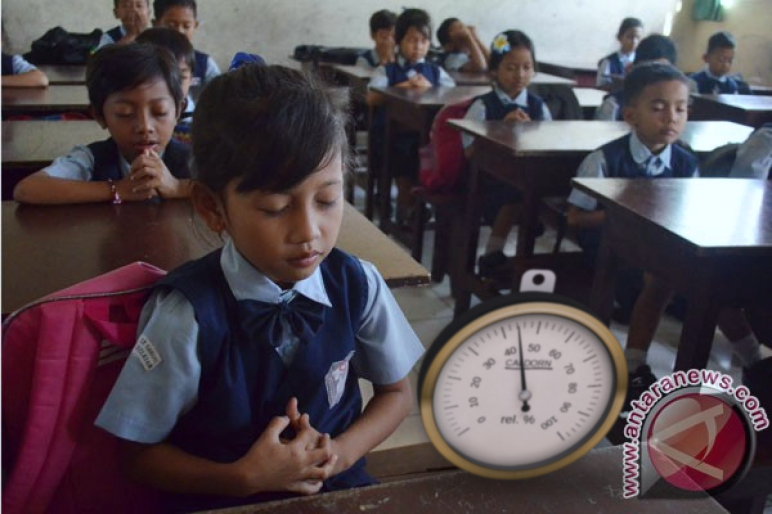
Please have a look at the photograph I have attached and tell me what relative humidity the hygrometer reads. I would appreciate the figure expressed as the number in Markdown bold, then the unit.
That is **44** %
